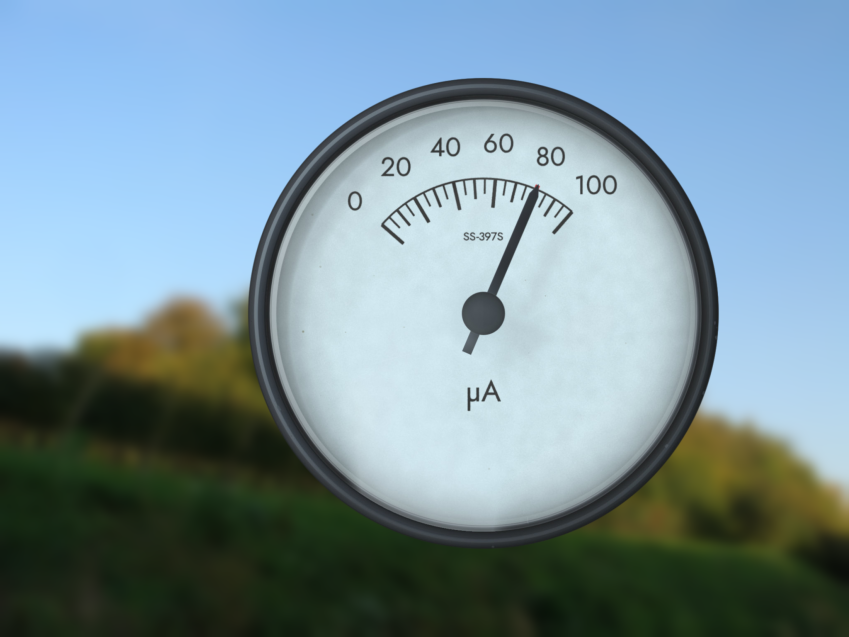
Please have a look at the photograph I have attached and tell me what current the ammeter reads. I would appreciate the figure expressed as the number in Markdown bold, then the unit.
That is **80** µA
